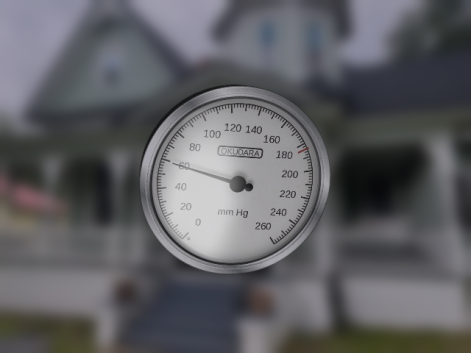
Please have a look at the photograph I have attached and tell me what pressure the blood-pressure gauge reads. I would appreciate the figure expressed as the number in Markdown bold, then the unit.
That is **60** mmHg
